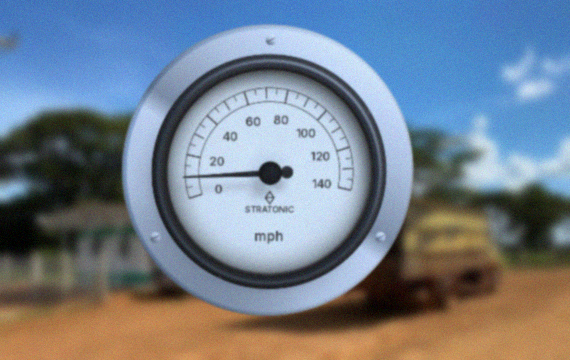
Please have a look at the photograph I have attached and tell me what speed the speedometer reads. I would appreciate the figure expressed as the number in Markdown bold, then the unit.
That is **10** mph
